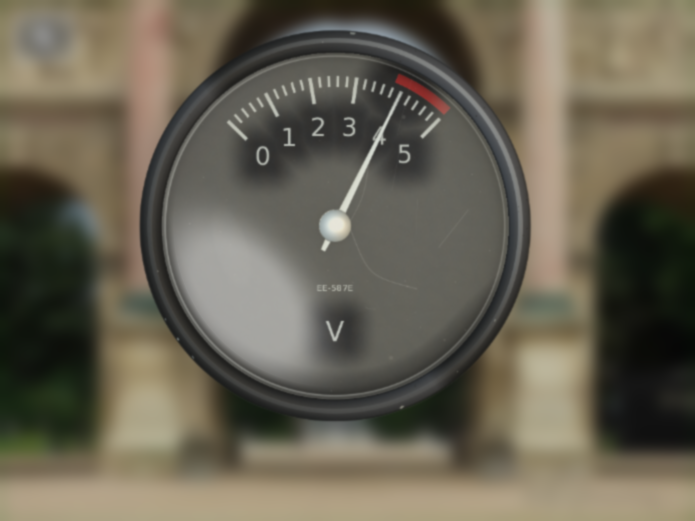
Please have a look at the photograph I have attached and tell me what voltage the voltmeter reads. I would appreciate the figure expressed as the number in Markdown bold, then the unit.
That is **4** V
